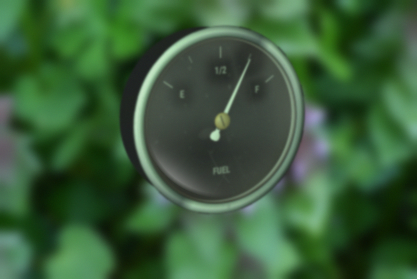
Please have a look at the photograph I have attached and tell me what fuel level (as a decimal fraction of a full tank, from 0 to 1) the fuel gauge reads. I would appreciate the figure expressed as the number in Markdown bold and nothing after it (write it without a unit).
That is **0.75**
